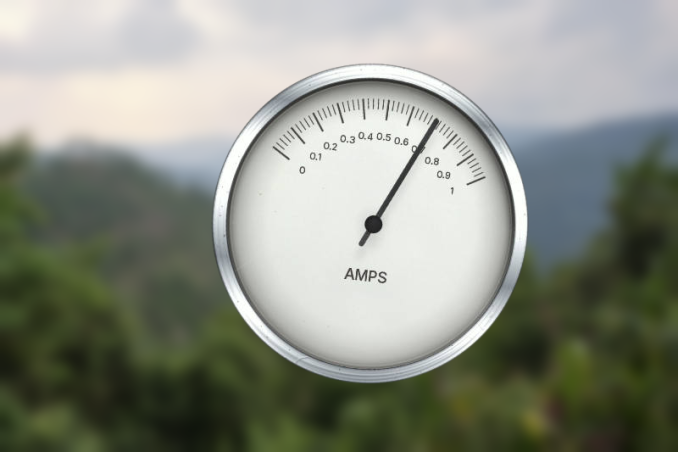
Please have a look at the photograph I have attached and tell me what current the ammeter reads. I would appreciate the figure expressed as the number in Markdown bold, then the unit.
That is **0.7** A
